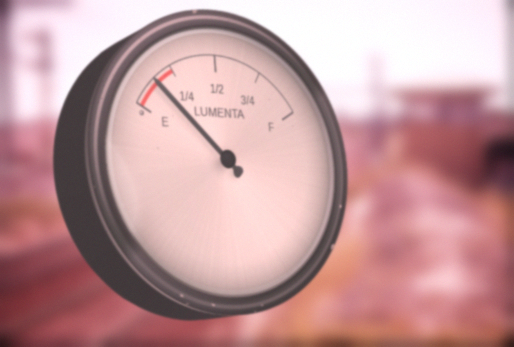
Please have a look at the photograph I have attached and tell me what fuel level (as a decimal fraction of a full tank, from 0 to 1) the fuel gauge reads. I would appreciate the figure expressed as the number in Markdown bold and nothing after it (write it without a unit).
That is **0.125**
